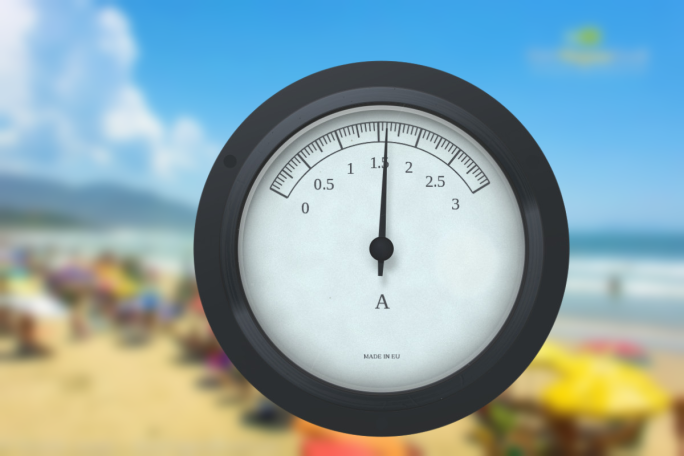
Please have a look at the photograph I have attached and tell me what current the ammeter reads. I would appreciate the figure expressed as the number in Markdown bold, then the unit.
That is **1.6** A
